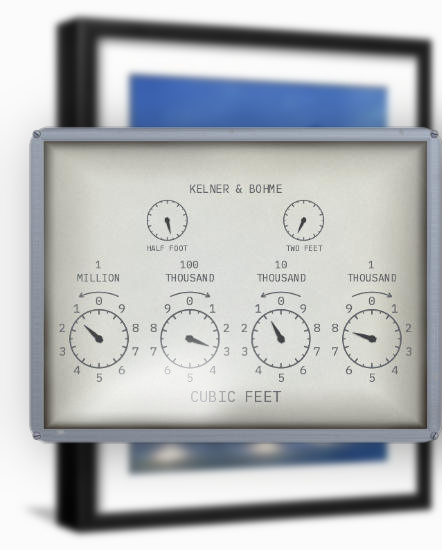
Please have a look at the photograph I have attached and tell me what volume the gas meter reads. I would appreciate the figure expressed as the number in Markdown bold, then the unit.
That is **130800** ft³
